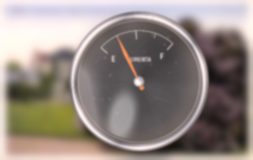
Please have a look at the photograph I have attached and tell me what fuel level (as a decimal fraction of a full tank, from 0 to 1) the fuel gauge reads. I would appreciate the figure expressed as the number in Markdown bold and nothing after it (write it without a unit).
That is **0.25**
